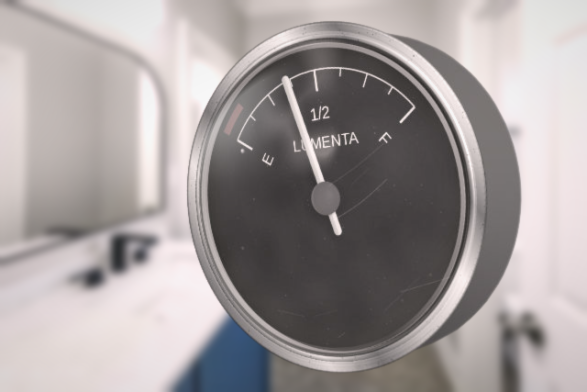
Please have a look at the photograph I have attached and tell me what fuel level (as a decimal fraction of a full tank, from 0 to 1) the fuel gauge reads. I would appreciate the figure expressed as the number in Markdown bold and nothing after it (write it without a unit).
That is **0.375**
